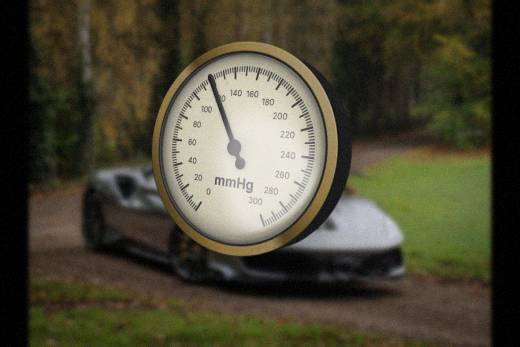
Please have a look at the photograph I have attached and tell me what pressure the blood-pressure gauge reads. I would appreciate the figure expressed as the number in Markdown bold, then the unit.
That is **120** mmHg
